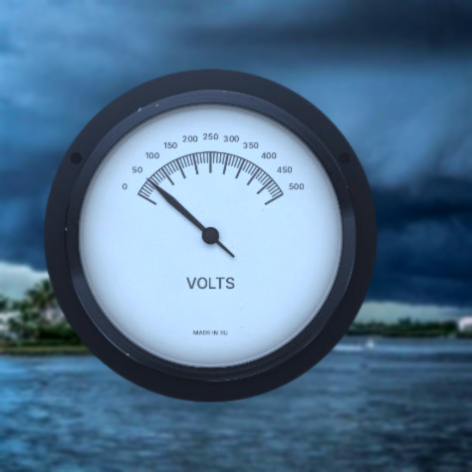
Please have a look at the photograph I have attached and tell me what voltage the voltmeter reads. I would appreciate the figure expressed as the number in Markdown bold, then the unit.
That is **50** V
